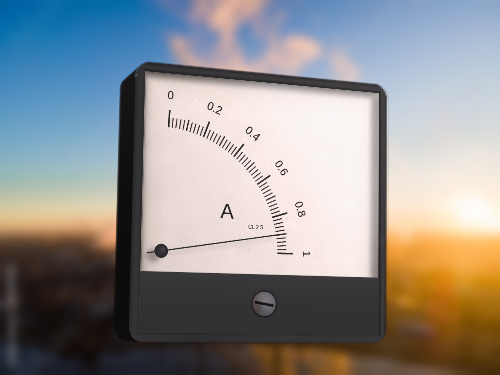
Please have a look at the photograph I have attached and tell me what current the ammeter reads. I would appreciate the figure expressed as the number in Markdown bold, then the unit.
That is **0.9** A
